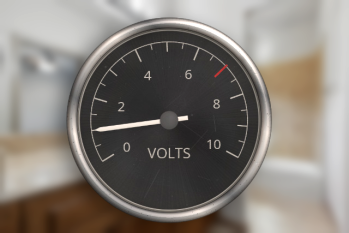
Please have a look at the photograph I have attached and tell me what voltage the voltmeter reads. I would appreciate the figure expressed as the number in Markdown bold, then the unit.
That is **1** V
